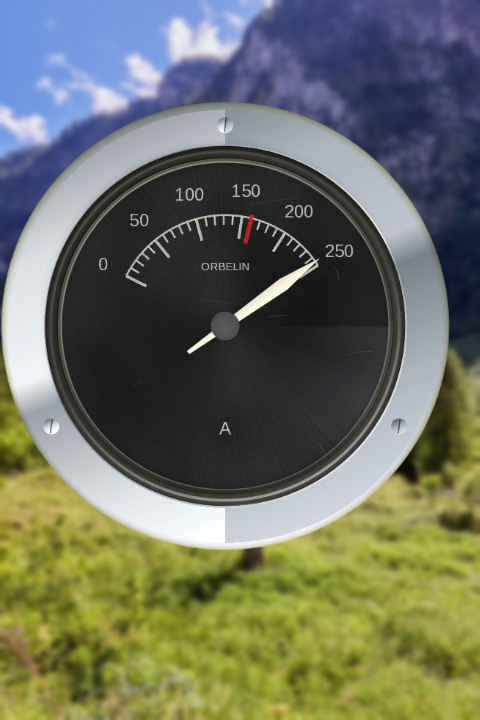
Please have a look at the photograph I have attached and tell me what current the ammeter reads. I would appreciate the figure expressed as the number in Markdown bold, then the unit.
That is **245** A
